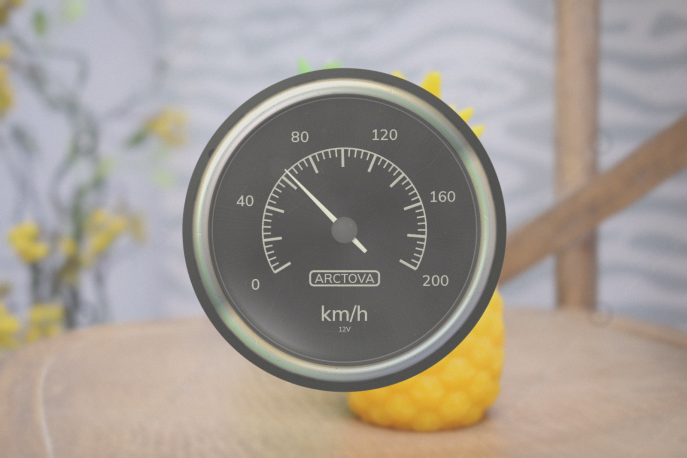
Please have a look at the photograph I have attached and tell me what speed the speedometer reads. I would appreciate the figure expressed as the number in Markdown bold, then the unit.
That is **64** km/h
